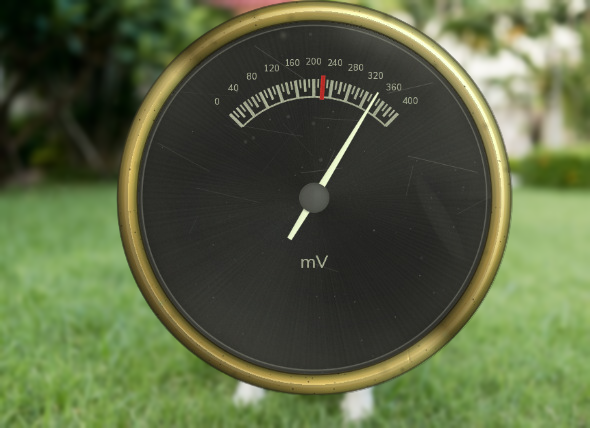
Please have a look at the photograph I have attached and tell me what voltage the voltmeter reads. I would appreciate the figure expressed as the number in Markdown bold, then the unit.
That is **340** mV
